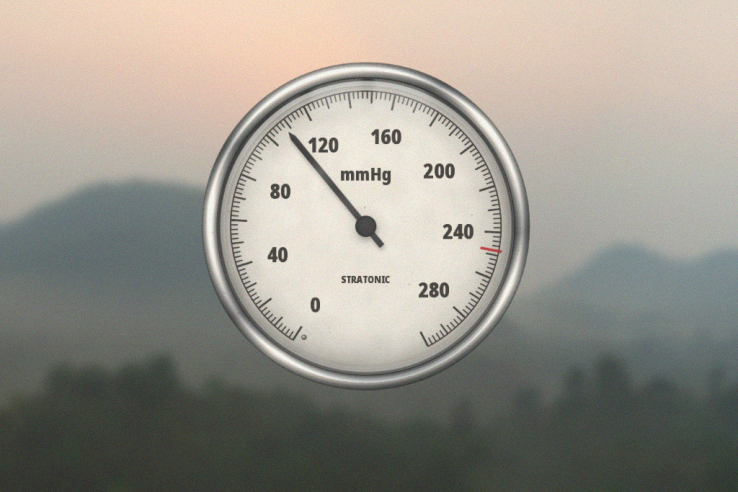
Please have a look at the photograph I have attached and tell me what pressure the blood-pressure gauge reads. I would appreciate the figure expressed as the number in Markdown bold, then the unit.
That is **108** mmHg
